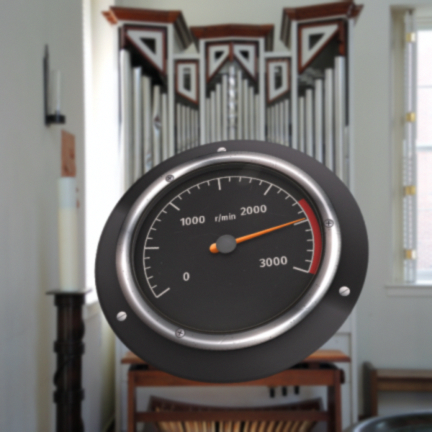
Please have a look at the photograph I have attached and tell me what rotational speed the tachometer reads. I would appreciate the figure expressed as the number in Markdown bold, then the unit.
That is **2500** rpm
